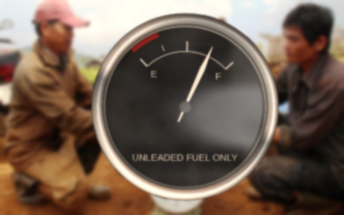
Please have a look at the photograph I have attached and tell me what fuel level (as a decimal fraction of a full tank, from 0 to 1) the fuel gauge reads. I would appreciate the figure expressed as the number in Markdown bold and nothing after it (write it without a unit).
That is **0.75**
